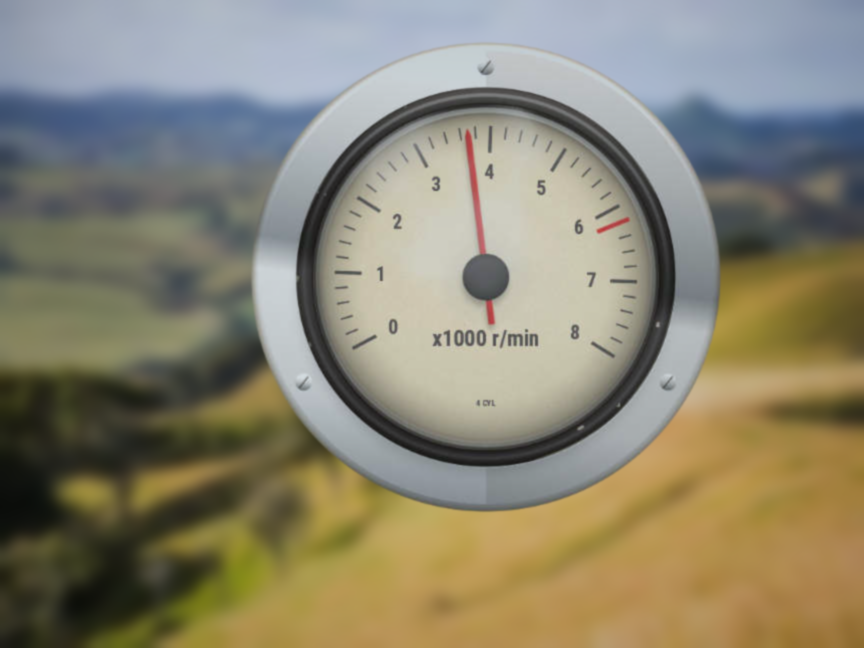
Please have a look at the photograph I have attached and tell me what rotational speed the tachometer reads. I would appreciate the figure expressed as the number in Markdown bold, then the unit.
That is **3700** rpm
